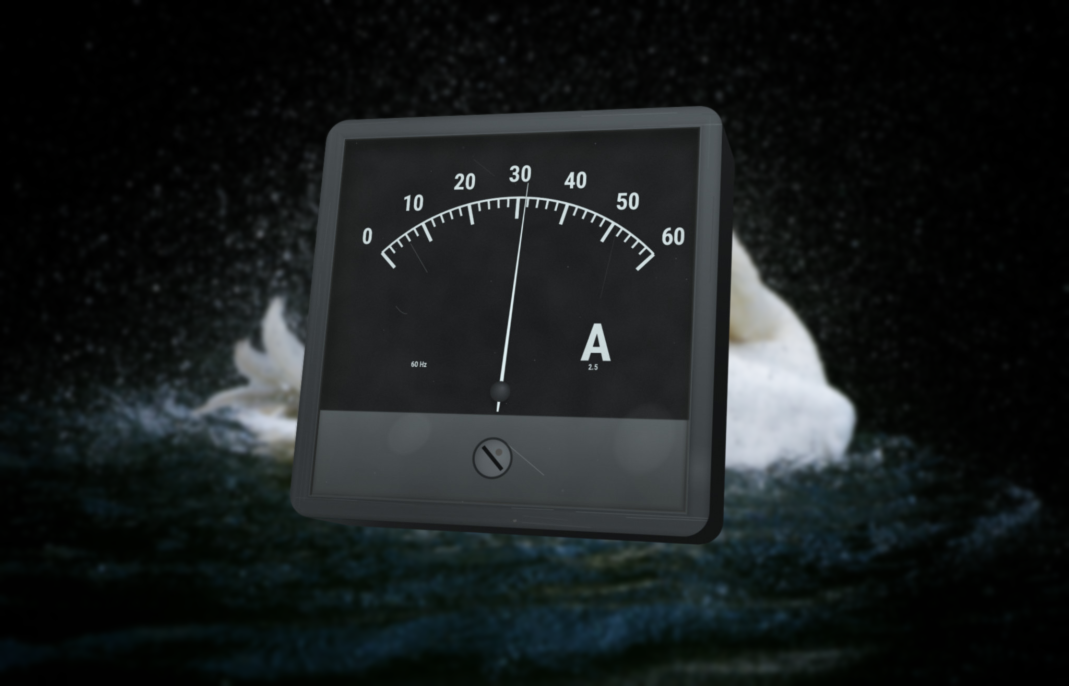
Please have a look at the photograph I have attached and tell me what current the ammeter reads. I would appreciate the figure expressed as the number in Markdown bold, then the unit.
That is **32** A
